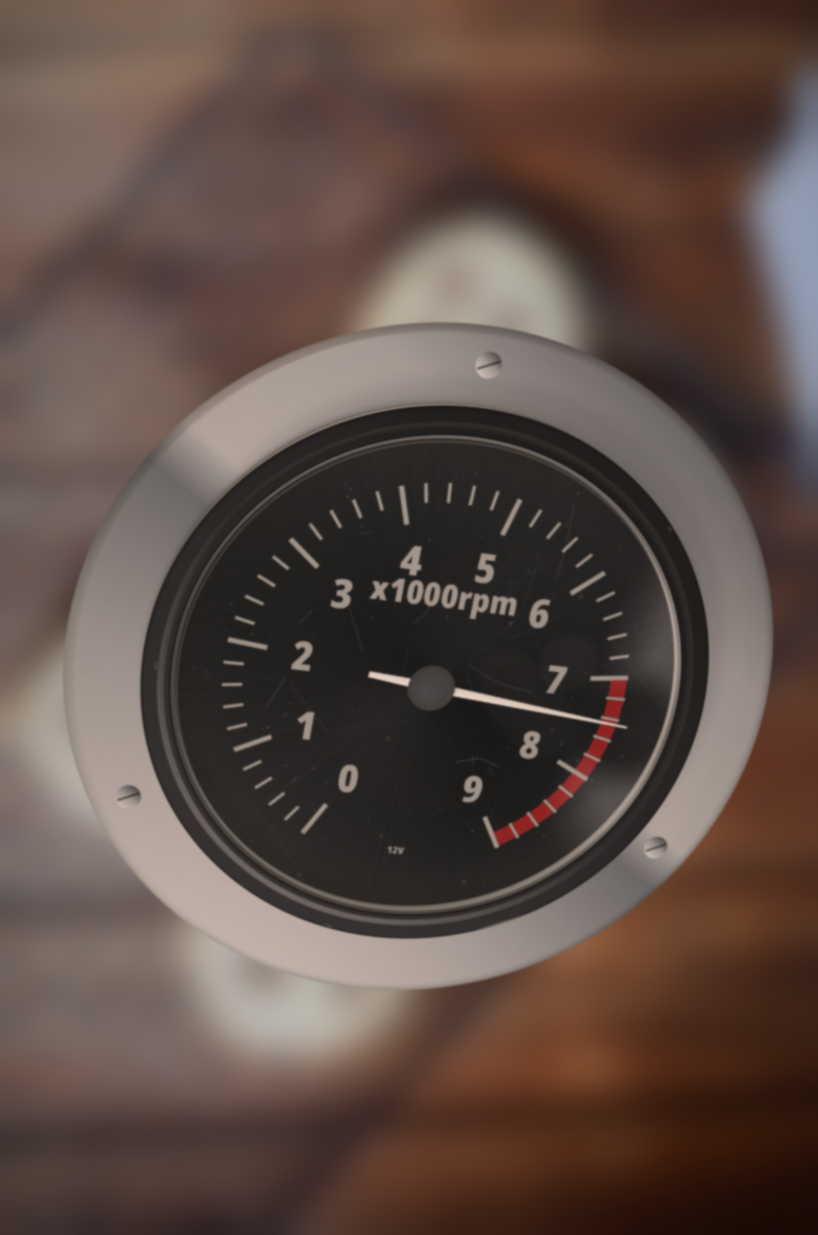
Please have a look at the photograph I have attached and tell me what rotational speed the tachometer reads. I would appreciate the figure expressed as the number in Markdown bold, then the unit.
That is **7400** rpm
